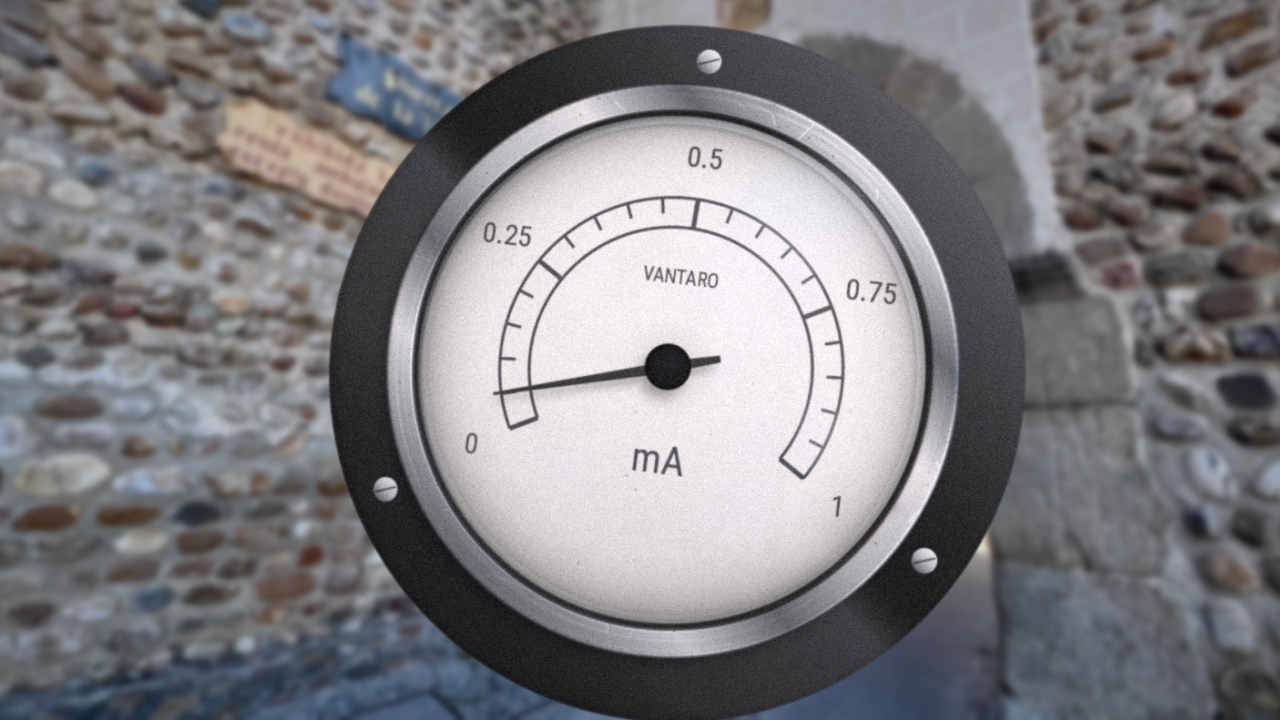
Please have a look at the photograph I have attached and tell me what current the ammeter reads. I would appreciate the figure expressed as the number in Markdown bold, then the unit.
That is **0.05** mA
